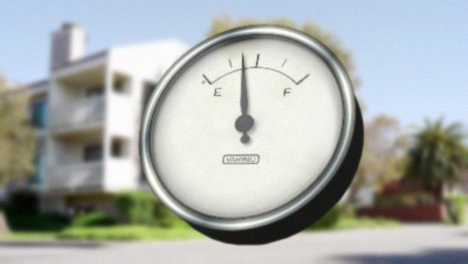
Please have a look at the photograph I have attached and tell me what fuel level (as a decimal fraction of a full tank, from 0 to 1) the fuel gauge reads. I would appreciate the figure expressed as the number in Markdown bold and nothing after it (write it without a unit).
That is **0.375**
